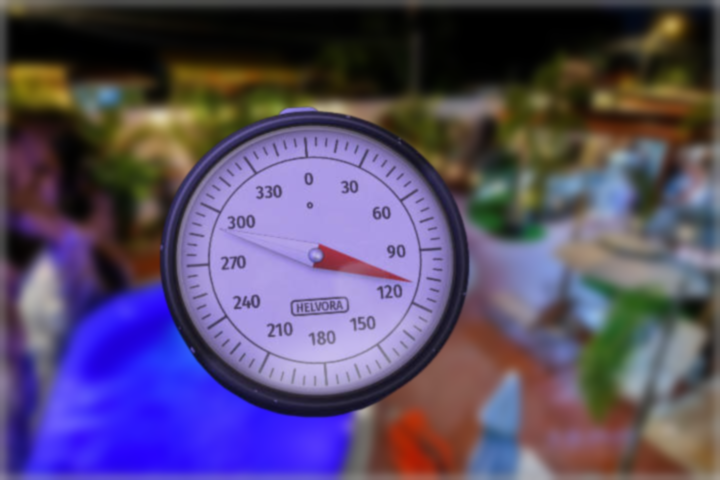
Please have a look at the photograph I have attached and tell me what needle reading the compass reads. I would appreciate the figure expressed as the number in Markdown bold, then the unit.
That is **110** °
